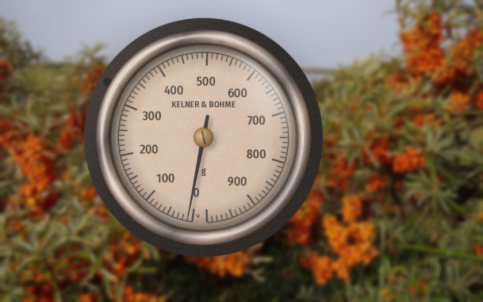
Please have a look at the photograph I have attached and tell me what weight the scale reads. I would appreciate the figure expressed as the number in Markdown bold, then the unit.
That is **10** g
